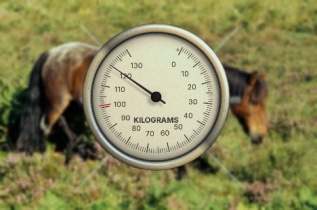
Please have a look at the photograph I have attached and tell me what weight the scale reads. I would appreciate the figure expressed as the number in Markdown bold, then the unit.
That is **120** kg
